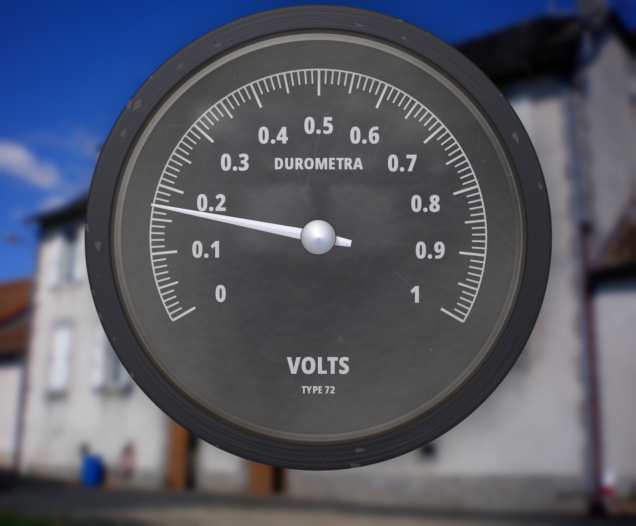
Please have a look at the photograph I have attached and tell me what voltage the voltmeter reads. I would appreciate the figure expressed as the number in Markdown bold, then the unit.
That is **0.17** V
